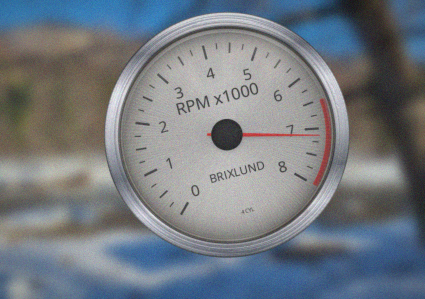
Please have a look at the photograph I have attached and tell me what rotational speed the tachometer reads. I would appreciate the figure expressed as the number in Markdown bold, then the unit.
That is **7125** rpm
